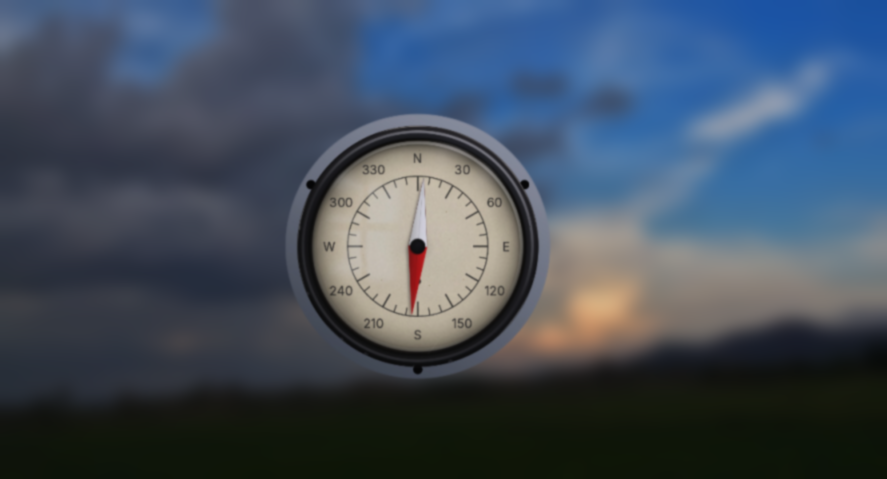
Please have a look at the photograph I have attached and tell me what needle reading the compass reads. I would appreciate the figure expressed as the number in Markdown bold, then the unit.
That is **185** °
